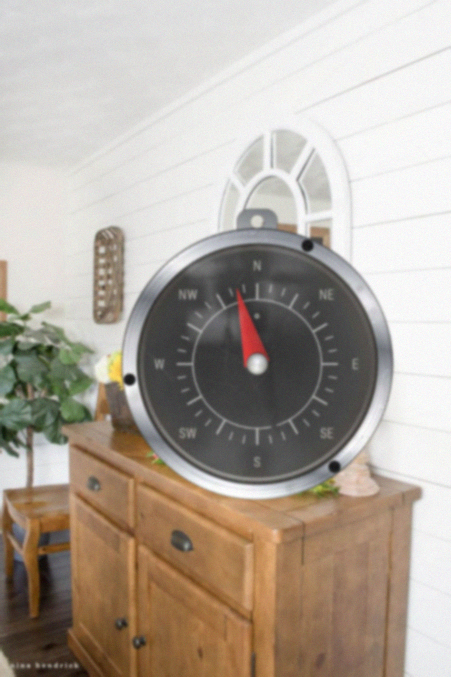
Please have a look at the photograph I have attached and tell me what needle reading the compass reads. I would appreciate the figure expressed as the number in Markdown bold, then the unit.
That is **345** °
